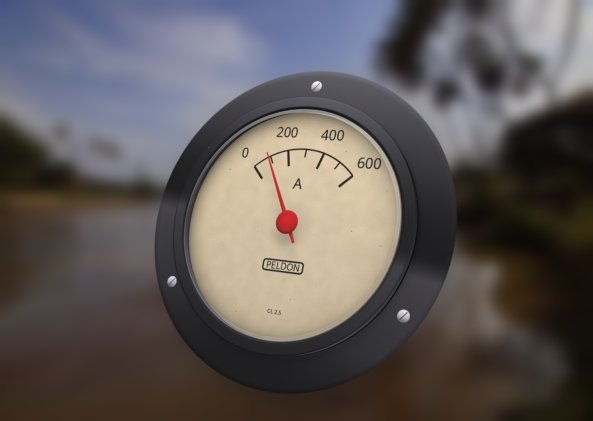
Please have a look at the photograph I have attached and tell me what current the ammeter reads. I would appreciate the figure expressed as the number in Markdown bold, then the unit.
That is **100** A
